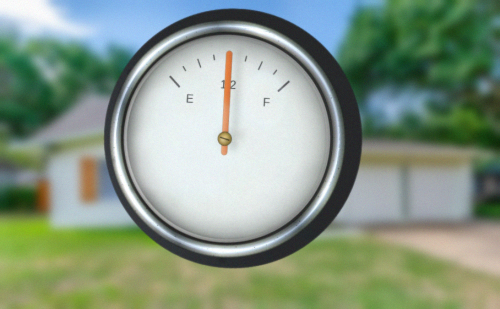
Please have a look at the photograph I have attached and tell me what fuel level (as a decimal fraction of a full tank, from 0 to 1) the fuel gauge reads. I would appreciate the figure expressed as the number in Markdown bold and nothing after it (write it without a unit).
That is **0.5**
